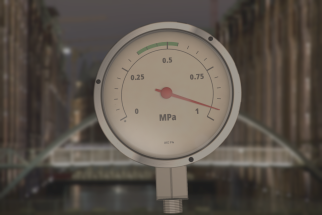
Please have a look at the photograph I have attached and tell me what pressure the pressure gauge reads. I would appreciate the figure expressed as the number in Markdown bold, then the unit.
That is **0.95** MPa
